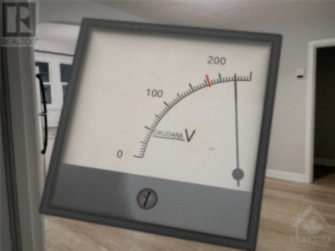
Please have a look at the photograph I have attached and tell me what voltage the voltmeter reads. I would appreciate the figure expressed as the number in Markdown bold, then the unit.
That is **225** V
